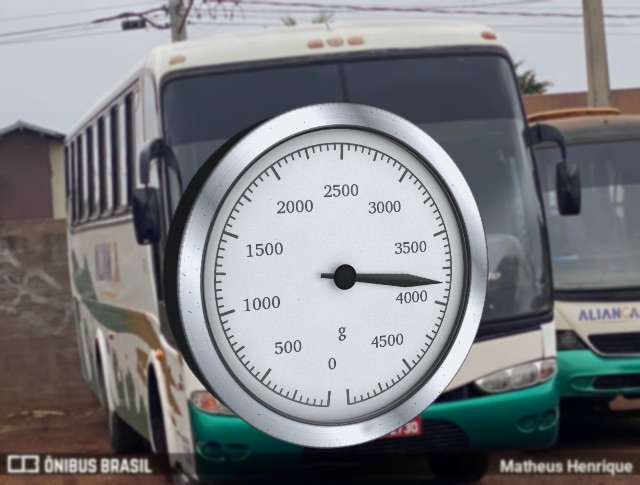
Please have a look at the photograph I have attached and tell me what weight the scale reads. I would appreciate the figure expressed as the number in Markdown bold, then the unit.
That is **3850** g
